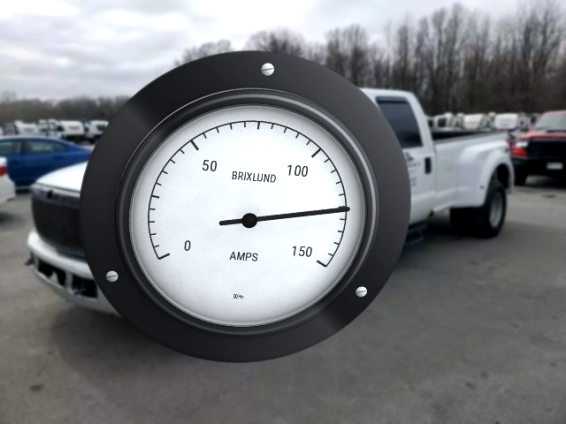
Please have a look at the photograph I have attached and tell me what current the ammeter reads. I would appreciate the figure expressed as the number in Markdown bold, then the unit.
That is **125** A
